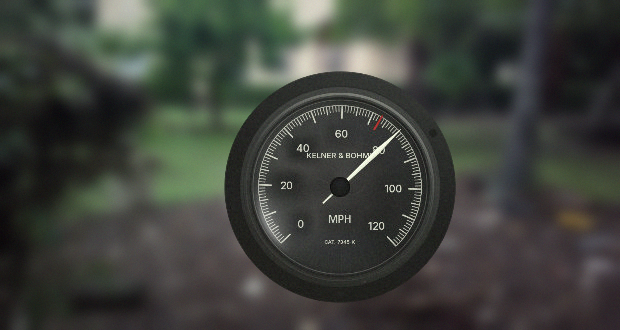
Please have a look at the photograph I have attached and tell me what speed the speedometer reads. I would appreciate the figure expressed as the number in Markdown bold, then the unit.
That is **80** mph
